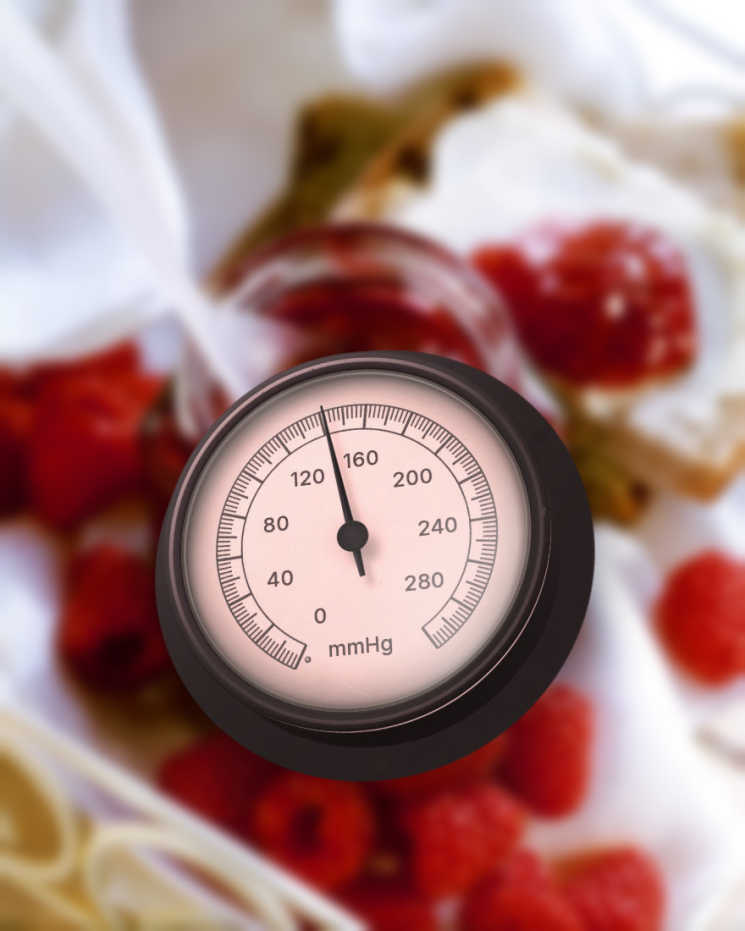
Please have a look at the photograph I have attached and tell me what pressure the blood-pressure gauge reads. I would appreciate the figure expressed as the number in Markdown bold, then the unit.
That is **142** mmHg
